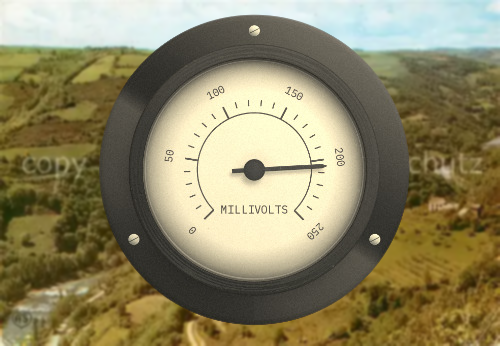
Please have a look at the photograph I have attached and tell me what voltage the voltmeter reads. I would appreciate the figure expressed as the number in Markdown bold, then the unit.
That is **205** mV
